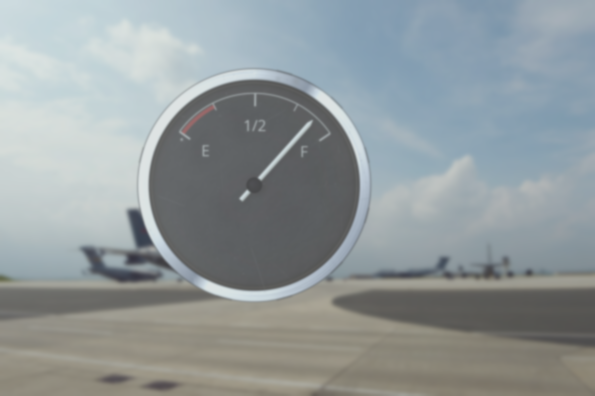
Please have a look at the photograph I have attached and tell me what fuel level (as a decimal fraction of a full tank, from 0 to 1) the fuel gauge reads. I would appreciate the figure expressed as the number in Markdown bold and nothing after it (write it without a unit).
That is **0.875**
